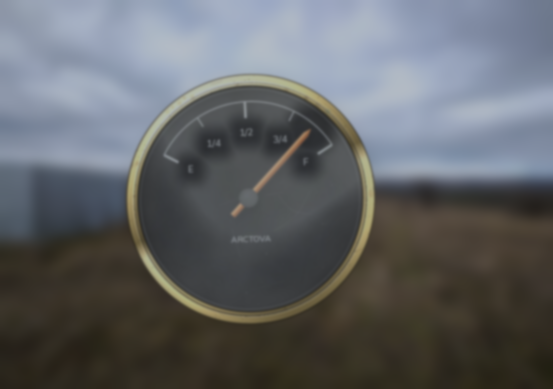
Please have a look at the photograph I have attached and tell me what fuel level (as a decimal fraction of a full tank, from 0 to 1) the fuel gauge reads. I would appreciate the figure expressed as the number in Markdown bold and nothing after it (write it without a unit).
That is **0.875**
